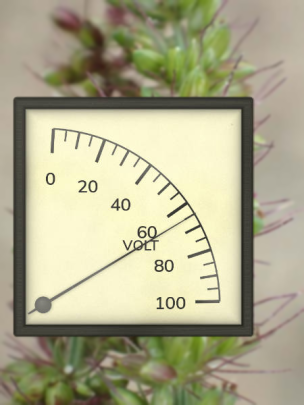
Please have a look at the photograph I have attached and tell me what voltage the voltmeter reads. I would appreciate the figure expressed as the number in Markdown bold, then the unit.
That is **65** V
